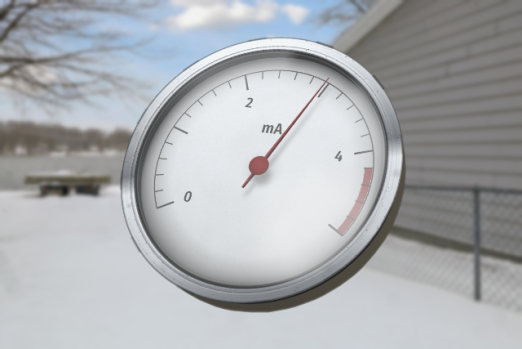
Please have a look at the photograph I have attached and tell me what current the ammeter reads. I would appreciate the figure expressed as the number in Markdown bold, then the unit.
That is **3** mA
